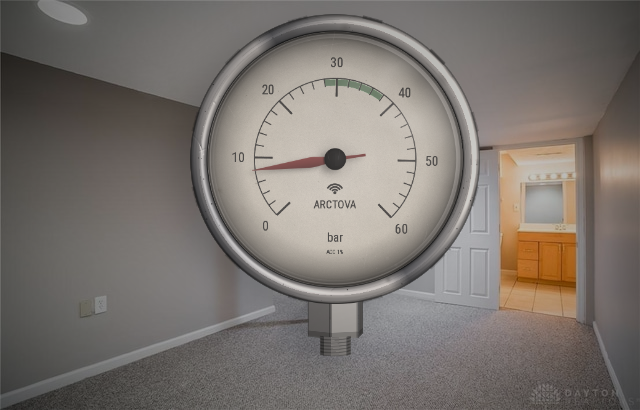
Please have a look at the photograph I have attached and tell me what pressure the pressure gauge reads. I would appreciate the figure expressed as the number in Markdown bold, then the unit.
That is **8** bar
